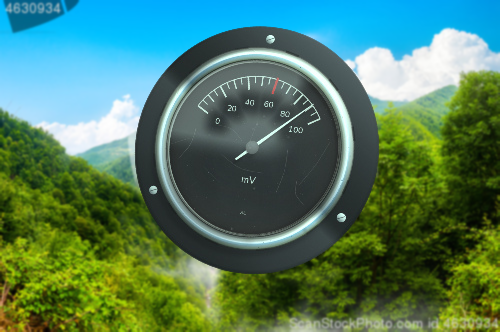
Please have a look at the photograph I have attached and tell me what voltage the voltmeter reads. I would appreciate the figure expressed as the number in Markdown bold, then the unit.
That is **90** mV
